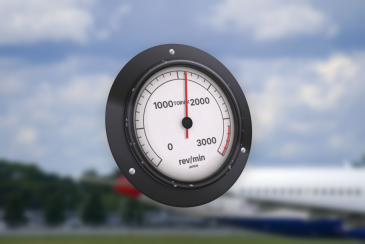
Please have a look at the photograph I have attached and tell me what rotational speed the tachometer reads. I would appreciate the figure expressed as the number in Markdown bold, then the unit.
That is **1600** rpm
